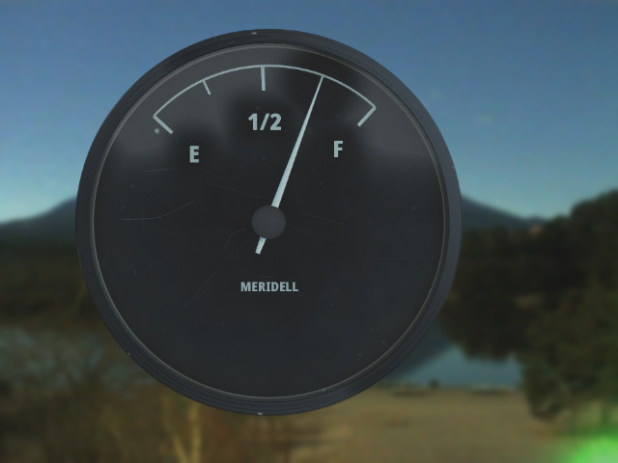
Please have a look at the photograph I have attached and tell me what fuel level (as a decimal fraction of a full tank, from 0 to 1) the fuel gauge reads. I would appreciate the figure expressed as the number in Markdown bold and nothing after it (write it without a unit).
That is **0.75**
